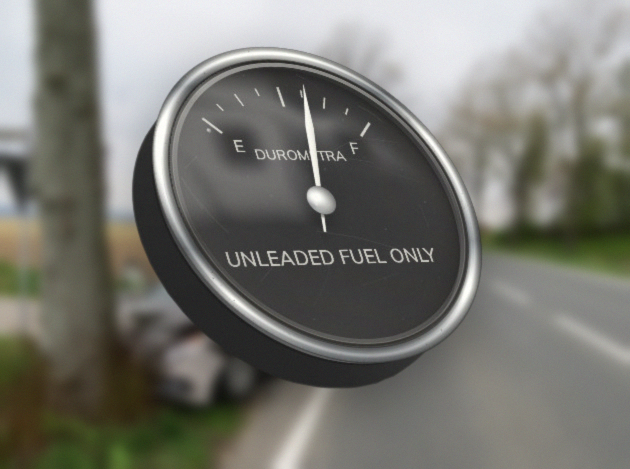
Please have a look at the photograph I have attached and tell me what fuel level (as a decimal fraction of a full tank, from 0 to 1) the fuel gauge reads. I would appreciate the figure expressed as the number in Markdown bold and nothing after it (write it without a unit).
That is **0.625**
